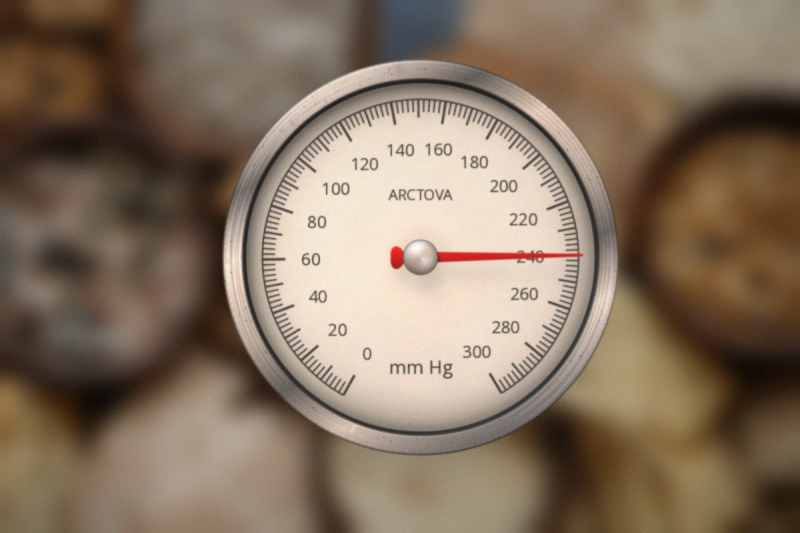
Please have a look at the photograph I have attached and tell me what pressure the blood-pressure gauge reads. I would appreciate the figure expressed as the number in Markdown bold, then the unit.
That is **240** mmHg
